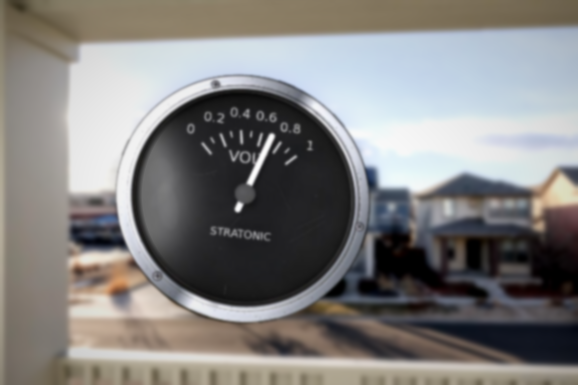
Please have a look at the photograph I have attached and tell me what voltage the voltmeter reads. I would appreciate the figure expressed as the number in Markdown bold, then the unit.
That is **0.7** V
